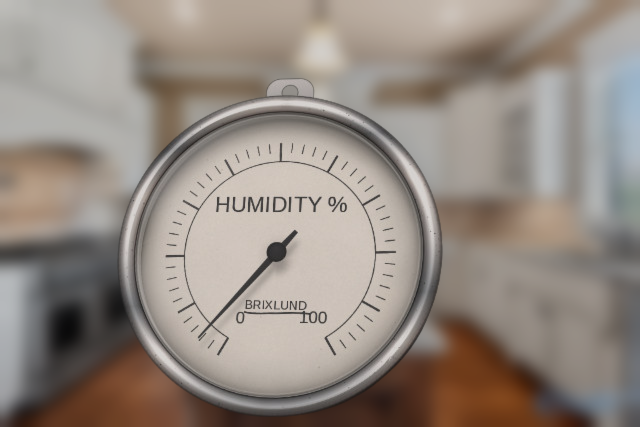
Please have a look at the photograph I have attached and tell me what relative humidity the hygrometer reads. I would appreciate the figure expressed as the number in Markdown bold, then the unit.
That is **4** %
